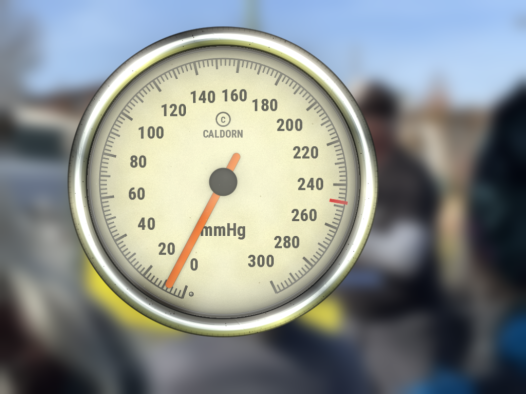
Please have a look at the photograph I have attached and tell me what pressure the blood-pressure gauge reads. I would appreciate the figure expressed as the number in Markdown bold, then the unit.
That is **8** mmHg
